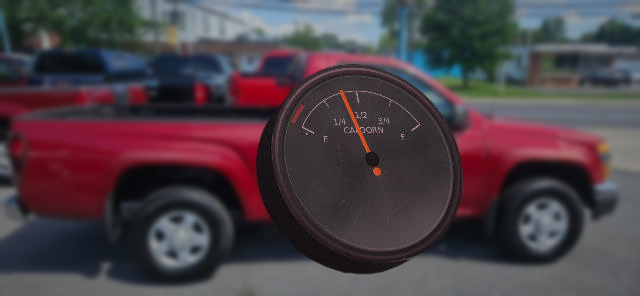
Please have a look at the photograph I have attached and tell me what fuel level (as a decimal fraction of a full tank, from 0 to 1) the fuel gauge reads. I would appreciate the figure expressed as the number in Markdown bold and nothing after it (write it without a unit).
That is **0.375**
